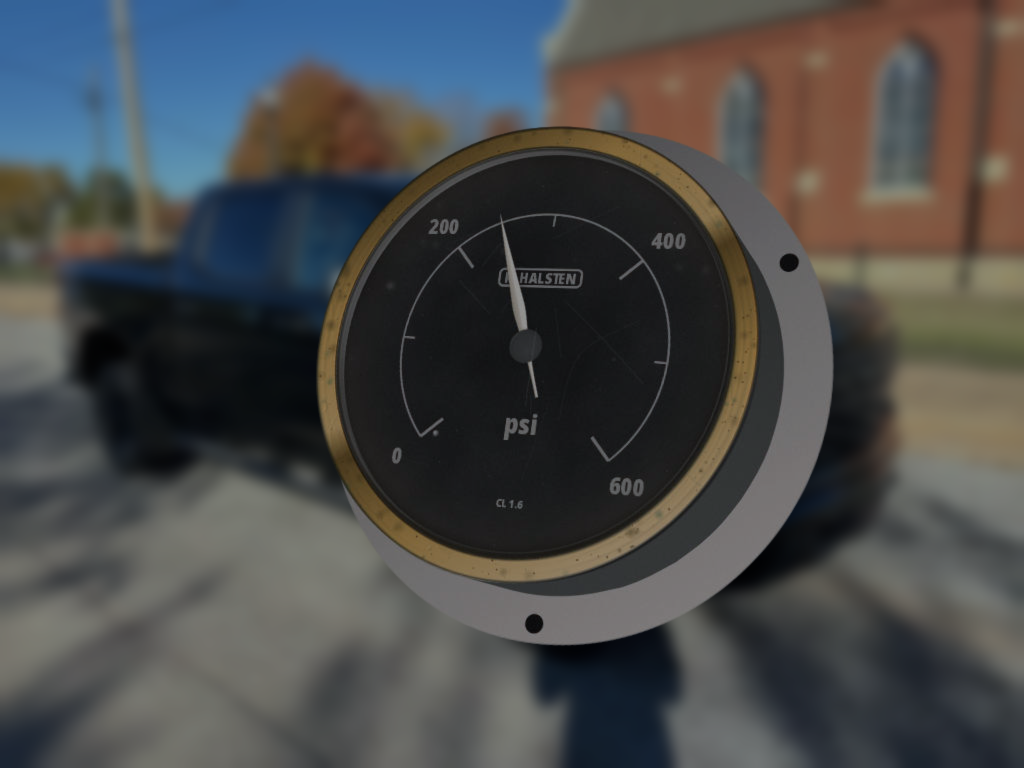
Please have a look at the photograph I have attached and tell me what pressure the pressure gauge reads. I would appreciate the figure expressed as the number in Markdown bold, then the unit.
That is **250** psi
